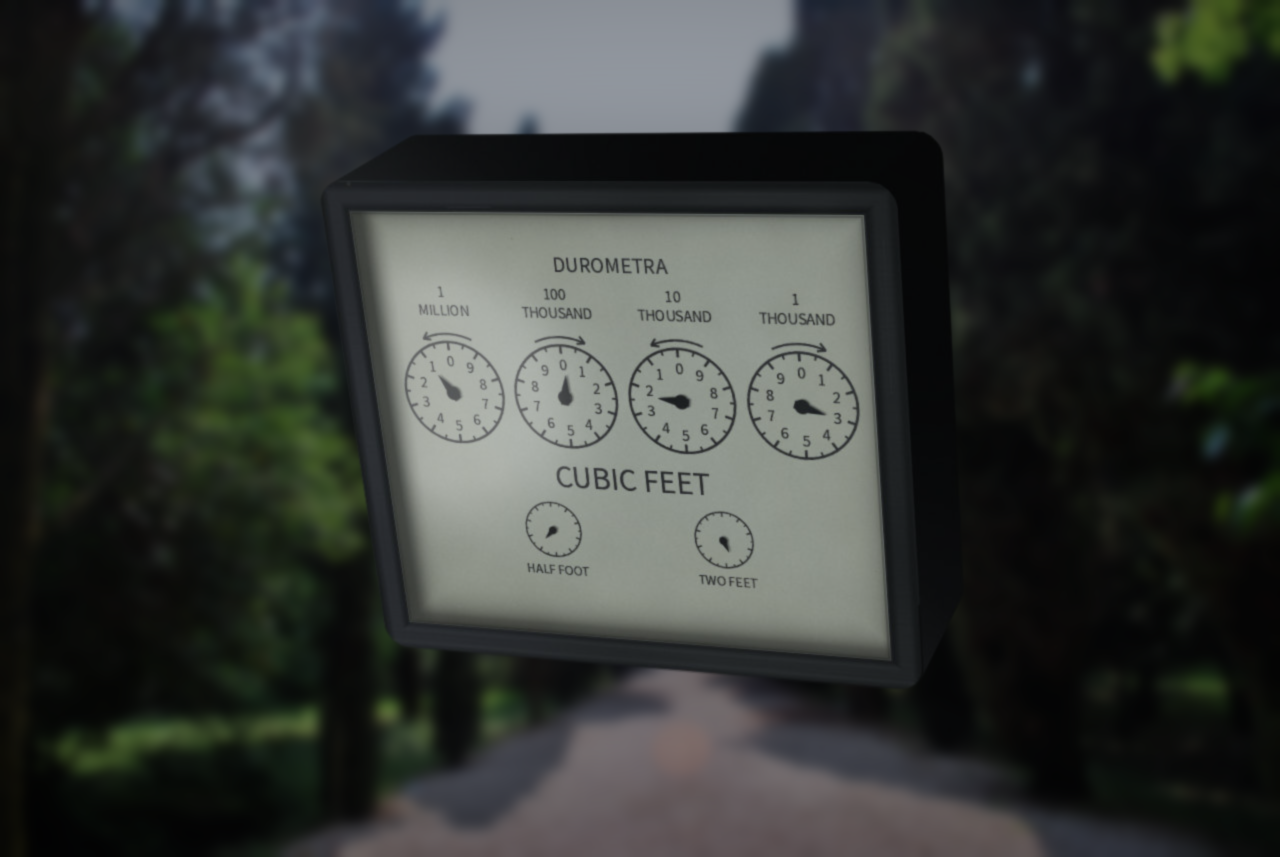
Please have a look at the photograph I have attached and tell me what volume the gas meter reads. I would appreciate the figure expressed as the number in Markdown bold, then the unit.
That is **102300** ft³
